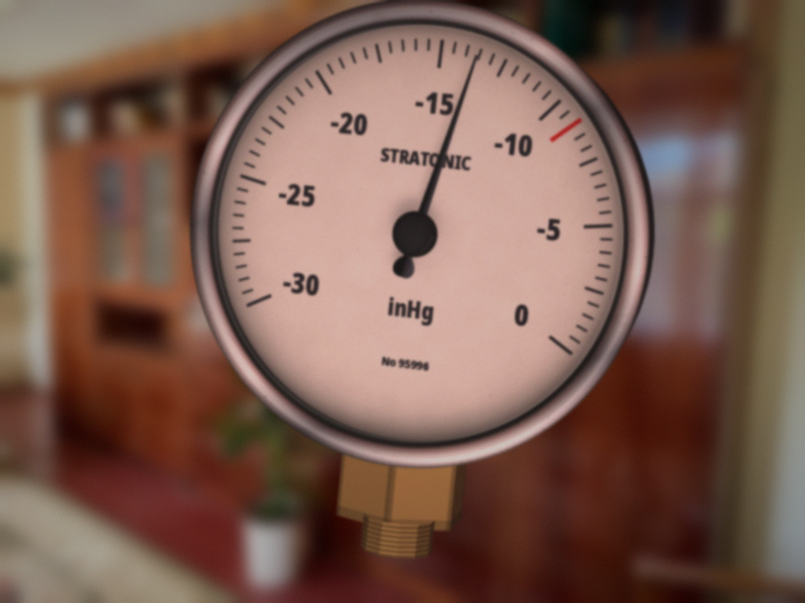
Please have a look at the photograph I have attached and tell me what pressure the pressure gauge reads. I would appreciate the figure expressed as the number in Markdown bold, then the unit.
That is **-13.5** inHg
